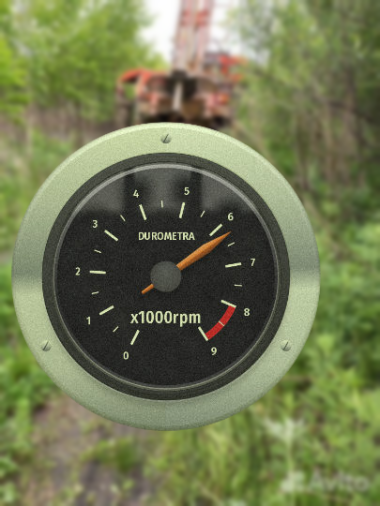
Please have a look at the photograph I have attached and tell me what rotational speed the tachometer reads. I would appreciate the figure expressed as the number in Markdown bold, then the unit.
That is **6250** rpm
